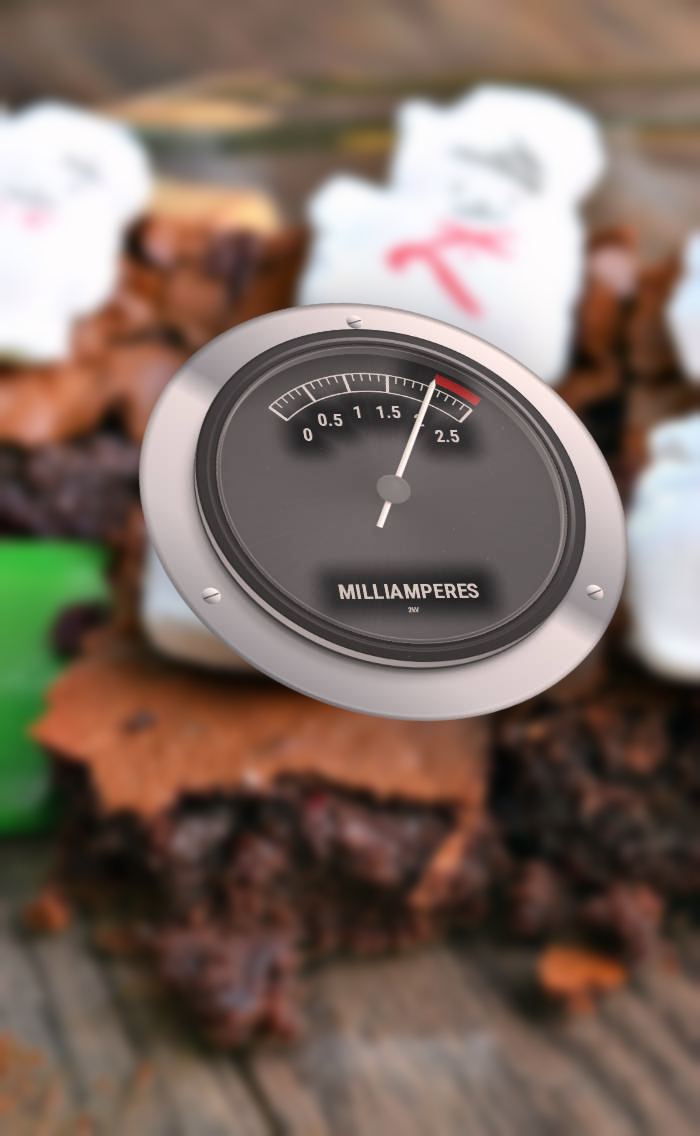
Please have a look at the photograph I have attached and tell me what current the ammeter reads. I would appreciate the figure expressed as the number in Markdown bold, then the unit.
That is **2** mA
